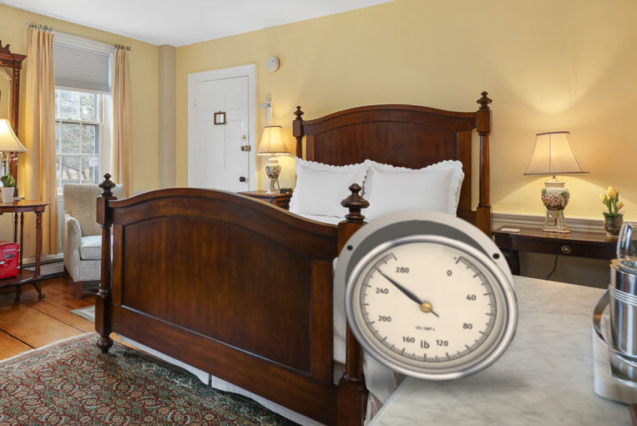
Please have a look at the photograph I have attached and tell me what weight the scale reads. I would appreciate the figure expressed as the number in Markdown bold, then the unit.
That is **260** lb
